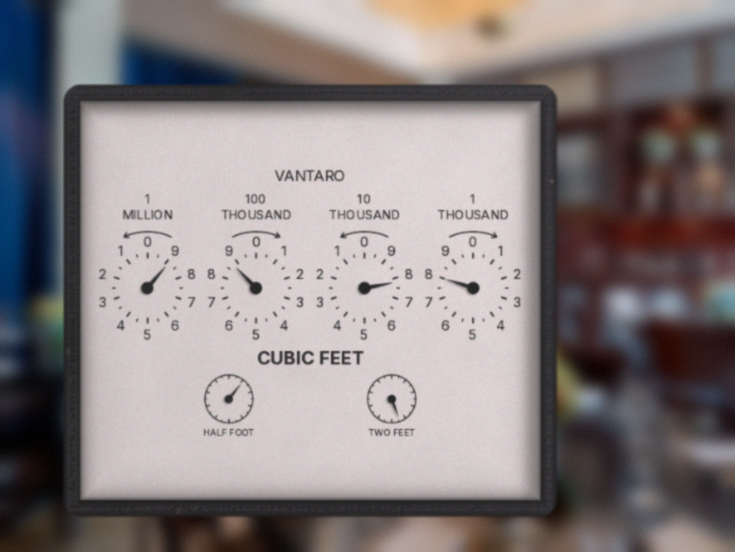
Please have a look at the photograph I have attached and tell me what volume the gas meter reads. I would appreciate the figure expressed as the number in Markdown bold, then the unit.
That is **887800** ft³
